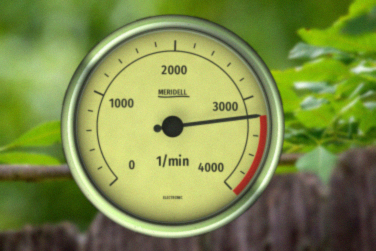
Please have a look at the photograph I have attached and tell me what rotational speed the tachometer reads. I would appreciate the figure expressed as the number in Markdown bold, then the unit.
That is **3200** rpm
